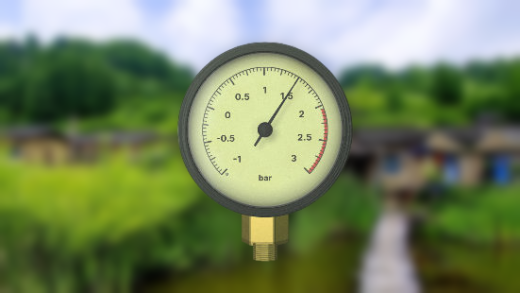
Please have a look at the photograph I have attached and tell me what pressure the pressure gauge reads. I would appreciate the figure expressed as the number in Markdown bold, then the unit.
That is **1.5** bar
